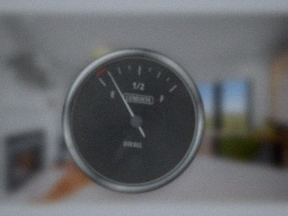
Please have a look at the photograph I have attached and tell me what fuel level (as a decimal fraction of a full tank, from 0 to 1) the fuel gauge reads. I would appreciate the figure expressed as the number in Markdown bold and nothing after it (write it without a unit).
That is **0.125**
